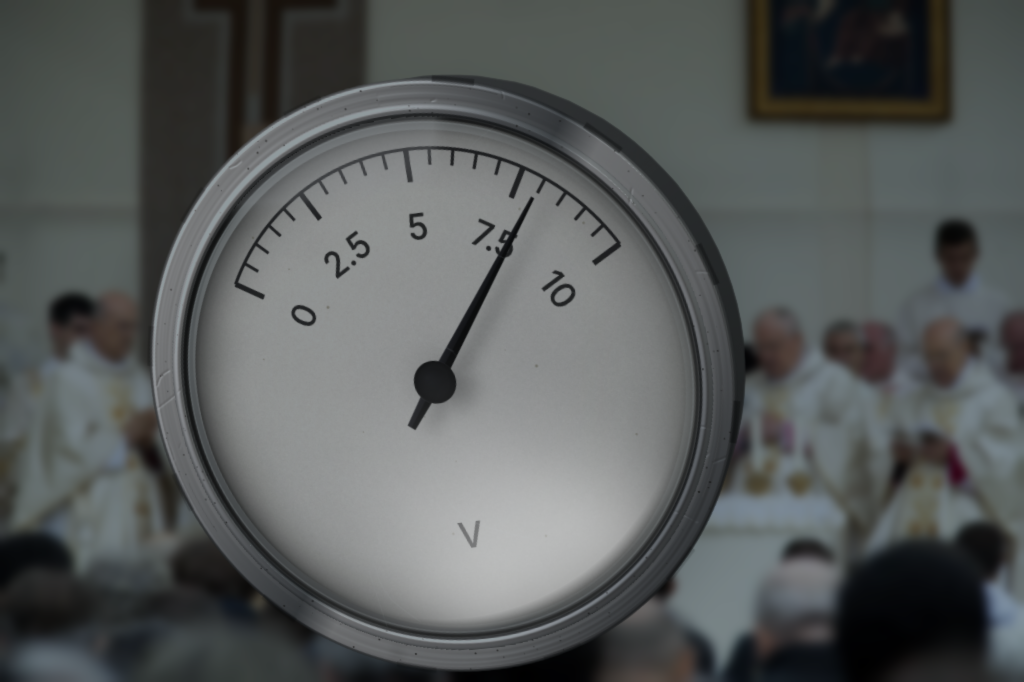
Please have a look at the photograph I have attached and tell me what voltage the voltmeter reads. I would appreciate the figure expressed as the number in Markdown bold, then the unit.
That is **8** V
